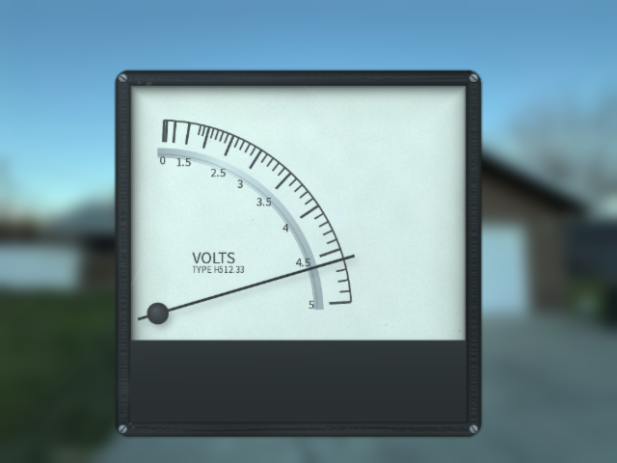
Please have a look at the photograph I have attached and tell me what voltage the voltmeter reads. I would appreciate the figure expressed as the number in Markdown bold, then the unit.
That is **4.6** V
